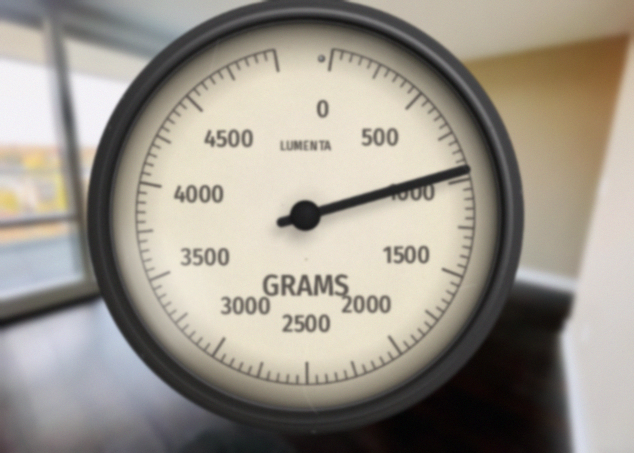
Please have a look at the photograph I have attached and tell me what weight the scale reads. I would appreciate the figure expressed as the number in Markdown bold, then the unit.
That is **950** g
